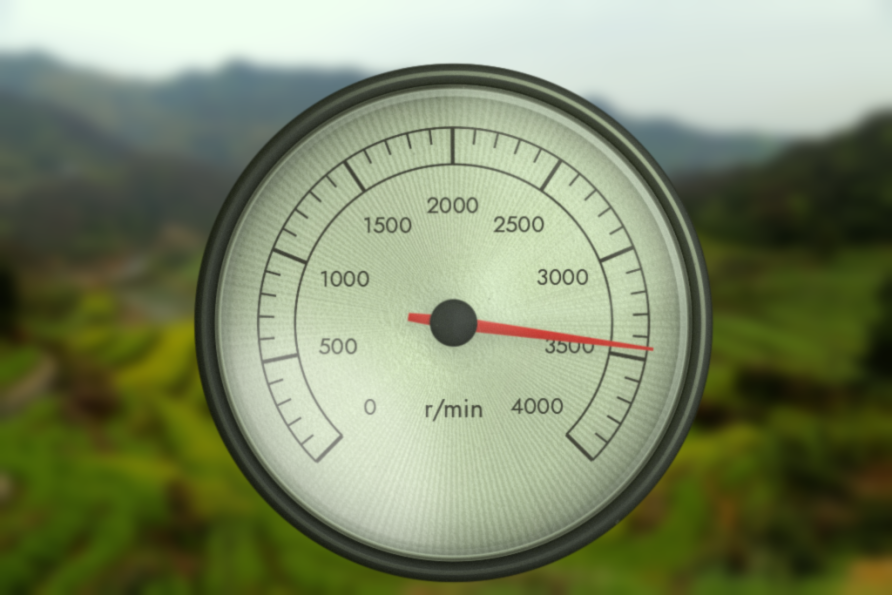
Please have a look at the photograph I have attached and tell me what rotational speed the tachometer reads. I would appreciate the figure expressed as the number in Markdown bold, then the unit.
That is **3450** rpm
